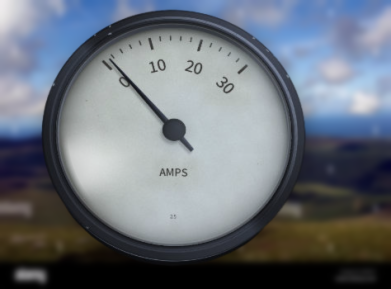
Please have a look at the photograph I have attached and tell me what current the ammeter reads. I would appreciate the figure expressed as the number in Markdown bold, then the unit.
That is **1** A
